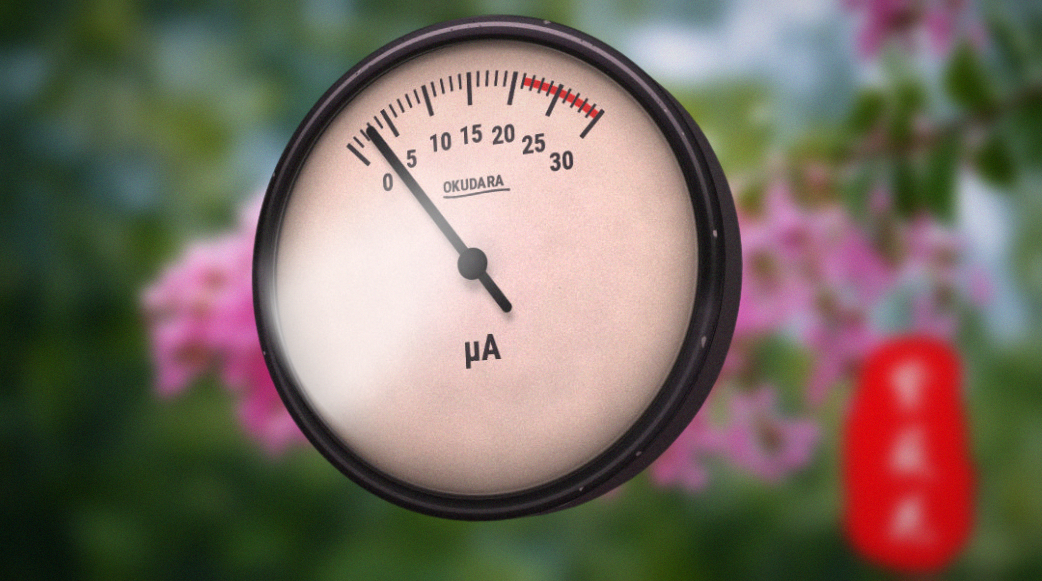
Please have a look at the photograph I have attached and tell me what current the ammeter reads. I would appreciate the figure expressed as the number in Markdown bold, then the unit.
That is **3** µA
